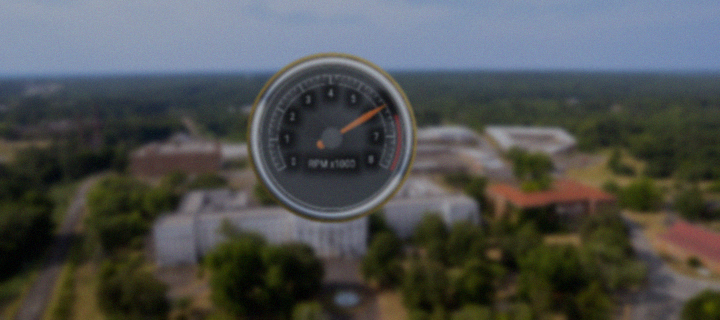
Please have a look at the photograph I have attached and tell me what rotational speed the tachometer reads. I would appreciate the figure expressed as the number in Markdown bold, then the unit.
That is **6000** rpm
